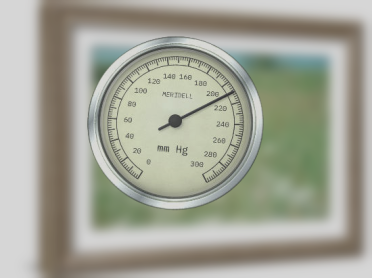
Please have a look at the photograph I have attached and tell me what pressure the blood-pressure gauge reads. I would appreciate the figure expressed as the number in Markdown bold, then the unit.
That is **210** mmHg
